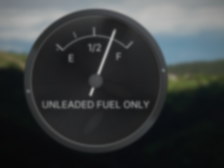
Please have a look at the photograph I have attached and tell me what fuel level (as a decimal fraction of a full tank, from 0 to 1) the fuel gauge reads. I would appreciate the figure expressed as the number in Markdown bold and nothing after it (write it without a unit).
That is **0.75**
